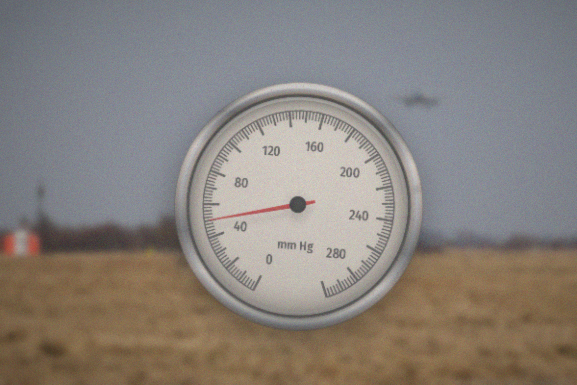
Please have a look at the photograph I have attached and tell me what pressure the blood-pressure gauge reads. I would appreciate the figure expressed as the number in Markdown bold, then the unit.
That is **50** mmHg
